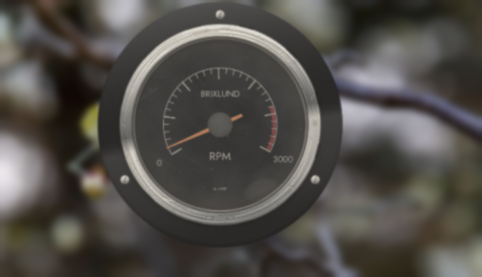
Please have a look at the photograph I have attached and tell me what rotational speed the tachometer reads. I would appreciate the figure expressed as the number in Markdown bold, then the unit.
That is **100** rpm
